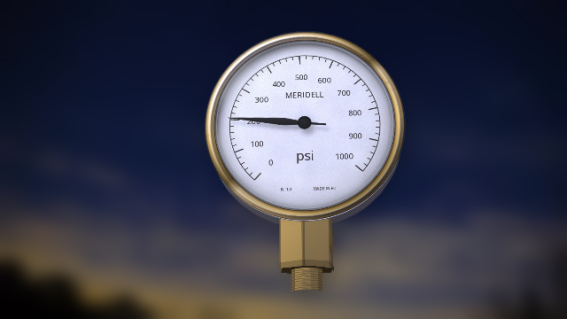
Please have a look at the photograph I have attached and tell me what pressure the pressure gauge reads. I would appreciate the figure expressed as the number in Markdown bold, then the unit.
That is **200** psi
